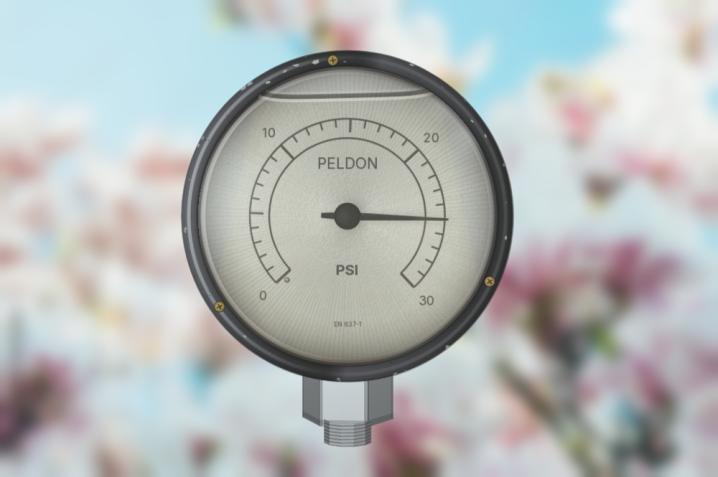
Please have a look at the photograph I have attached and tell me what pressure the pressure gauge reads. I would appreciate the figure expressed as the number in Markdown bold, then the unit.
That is **25** psi
